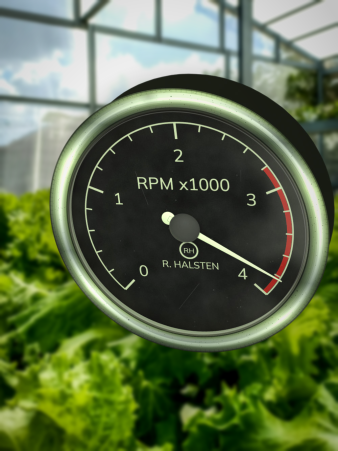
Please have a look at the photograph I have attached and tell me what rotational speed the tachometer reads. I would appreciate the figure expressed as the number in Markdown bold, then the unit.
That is **3800** rpm
